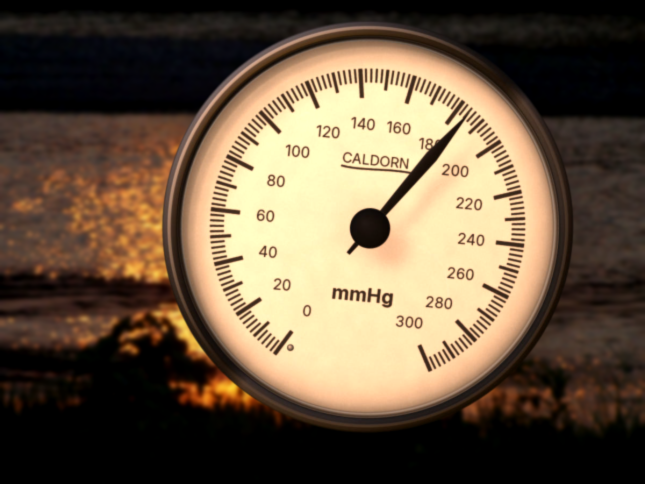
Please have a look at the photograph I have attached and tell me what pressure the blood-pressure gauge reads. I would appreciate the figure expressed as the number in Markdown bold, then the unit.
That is **184** mmHg
